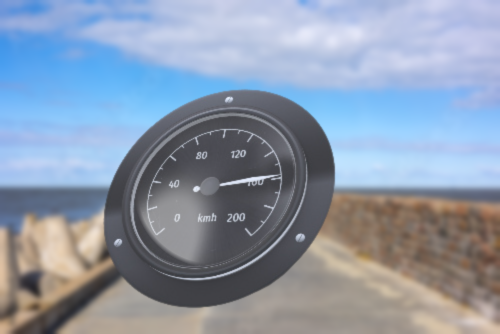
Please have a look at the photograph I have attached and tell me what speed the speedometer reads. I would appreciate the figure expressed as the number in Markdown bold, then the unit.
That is **160** km/h
